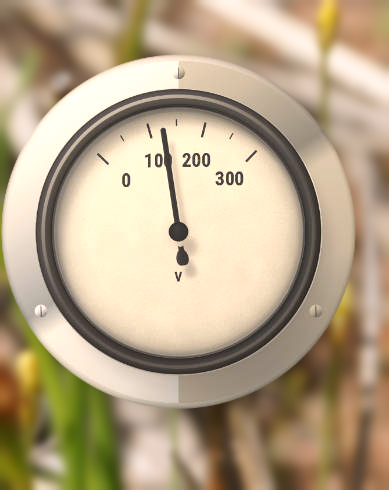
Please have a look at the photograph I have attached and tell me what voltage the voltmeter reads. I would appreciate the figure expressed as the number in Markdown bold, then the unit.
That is **125** V
